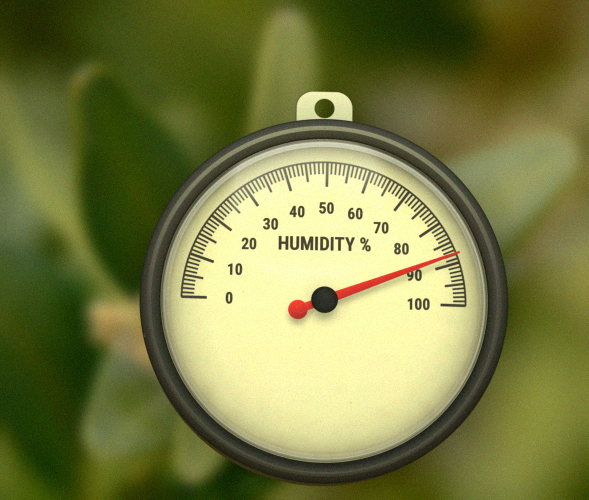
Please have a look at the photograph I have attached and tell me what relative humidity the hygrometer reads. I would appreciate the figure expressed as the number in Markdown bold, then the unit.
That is **88** %
